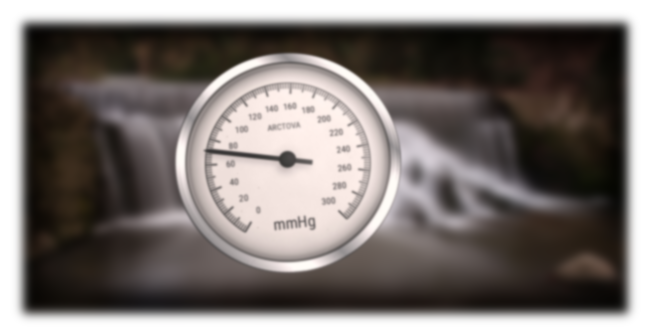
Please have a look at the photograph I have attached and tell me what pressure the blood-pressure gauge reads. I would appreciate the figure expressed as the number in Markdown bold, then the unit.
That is **70** mmHg
